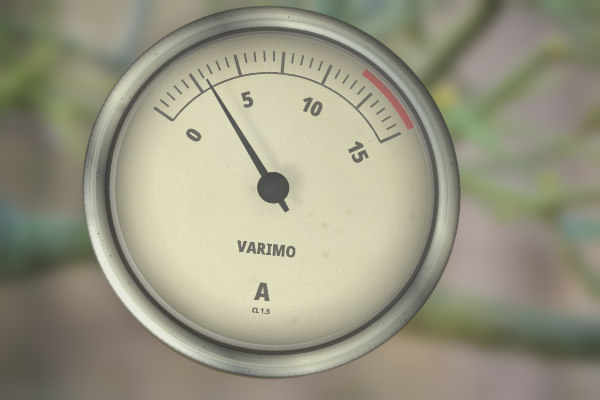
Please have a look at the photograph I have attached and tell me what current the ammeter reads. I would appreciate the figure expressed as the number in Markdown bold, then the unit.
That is **3** A
